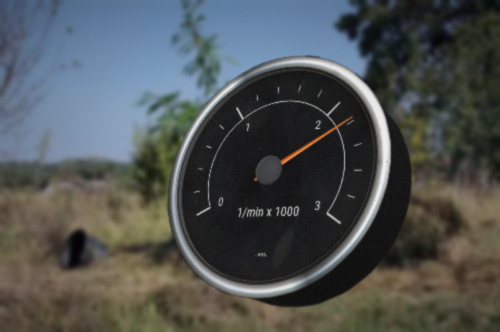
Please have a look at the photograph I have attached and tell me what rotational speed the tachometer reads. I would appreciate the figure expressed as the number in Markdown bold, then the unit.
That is **2200** rpm
